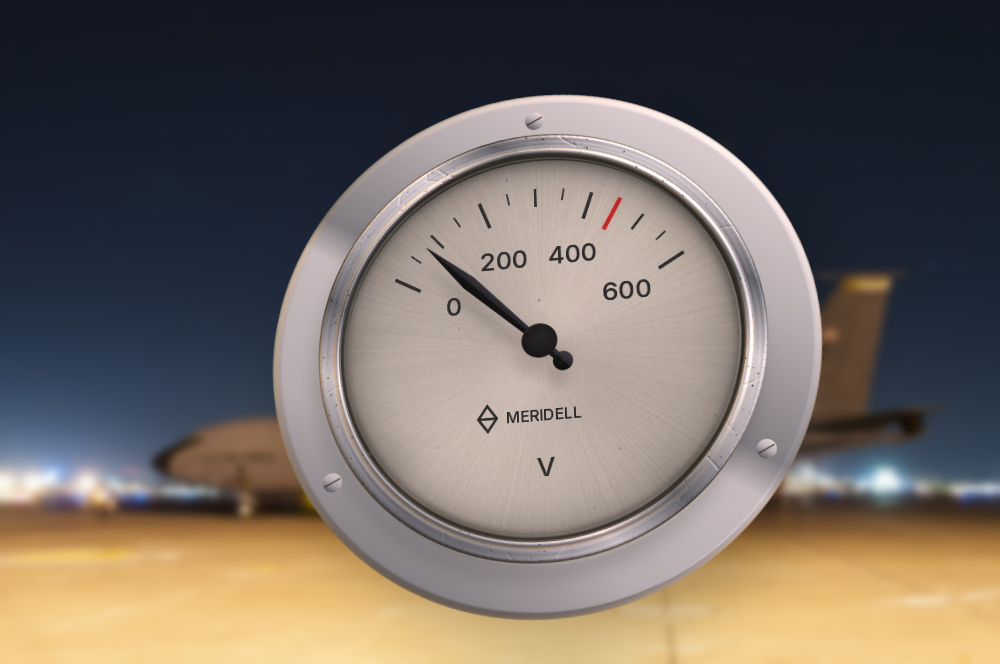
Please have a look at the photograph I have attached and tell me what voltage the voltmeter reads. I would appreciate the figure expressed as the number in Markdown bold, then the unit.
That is **75** V
